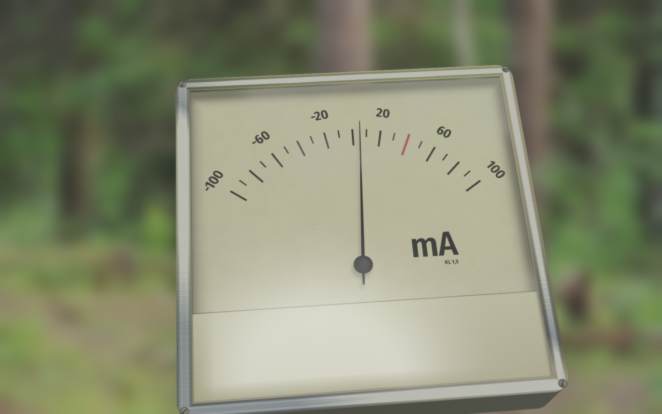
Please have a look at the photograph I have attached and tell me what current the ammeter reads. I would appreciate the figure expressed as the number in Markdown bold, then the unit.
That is **5** mA
